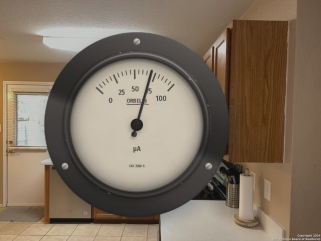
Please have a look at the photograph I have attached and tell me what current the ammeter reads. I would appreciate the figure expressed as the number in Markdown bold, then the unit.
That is **70** µA
